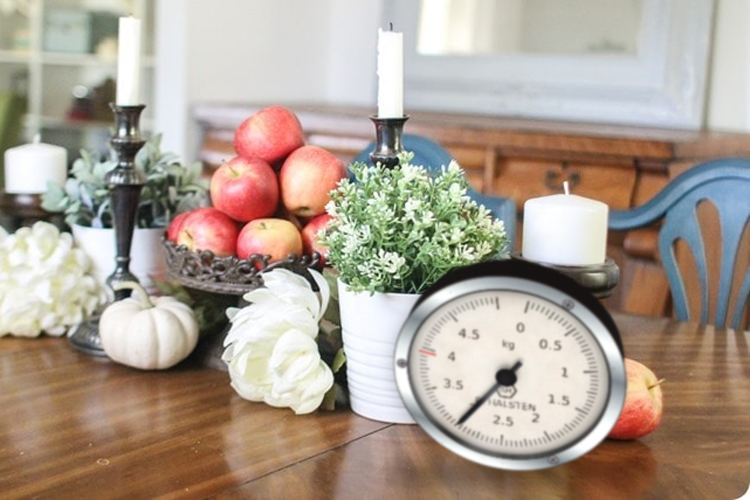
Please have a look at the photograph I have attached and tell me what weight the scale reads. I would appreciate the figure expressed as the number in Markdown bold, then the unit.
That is **3** kg
